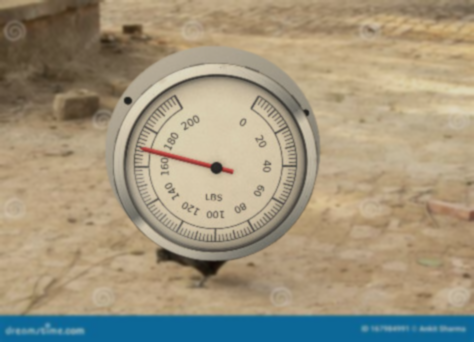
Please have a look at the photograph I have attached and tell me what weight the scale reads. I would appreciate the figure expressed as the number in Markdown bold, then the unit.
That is **170** lb
